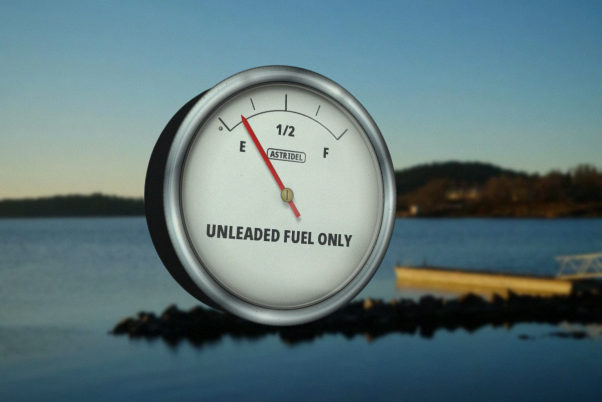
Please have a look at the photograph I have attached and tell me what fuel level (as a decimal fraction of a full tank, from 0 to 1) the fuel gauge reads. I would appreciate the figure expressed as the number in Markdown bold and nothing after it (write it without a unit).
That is **0.125**
